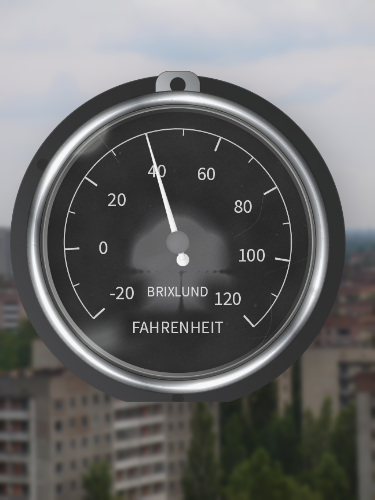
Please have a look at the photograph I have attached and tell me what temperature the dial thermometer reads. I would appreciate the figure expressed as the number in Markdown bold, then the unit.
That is **40** °F
